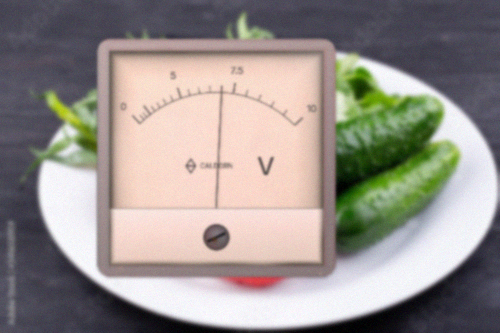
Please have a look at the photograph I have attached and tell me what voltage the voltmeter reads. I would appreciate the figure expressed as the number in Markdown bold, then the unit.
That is **7** V
